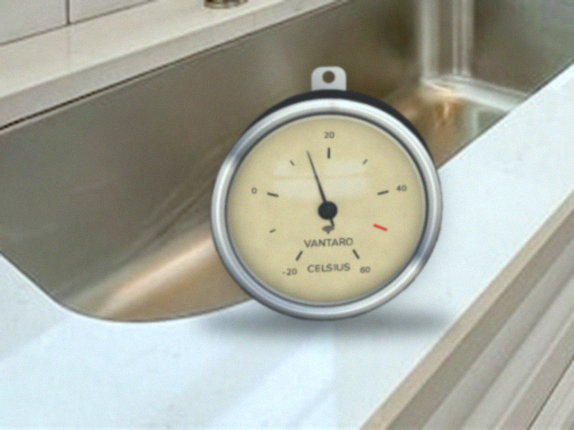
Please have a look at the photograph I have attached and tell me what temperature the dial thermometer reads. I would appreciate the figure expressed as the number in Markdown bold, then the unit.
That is **15** °C
